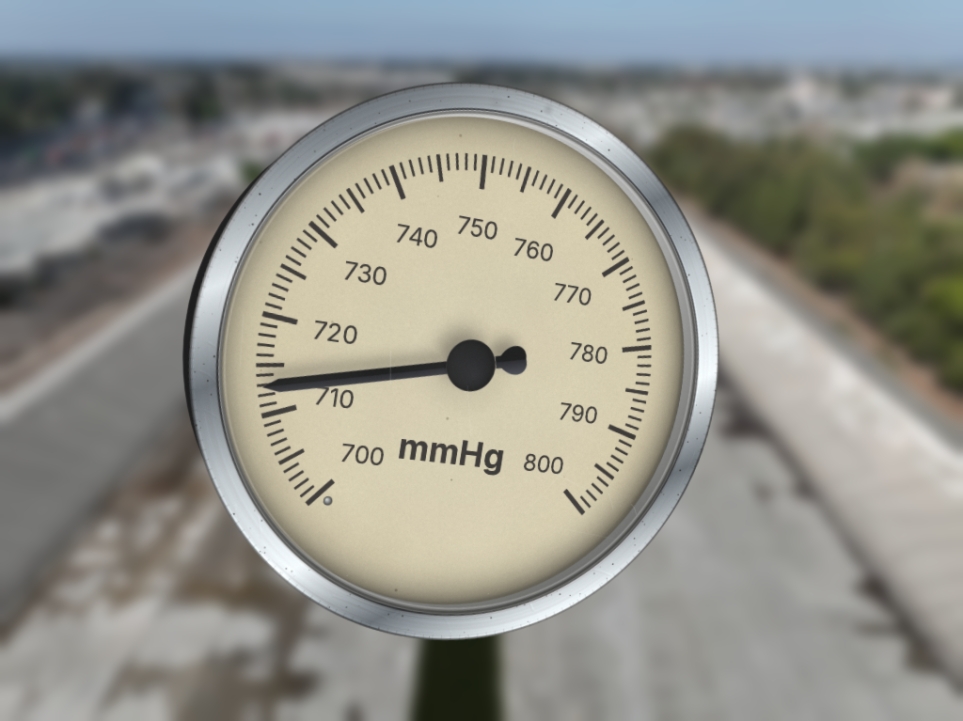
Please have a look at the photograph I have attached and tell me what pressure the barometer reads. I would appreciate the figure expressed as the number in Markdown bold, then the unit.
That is **713** mmHg
